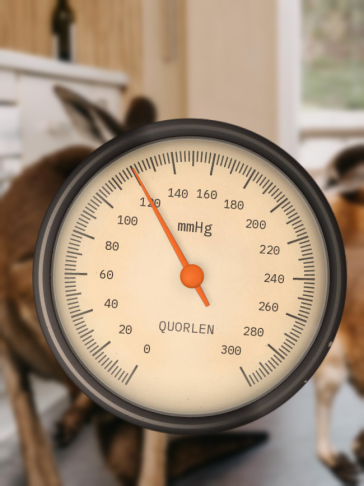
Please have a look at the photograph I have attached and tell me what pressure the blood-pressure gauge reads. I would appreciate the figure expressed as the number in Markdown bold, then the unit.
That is **120** mmHg
